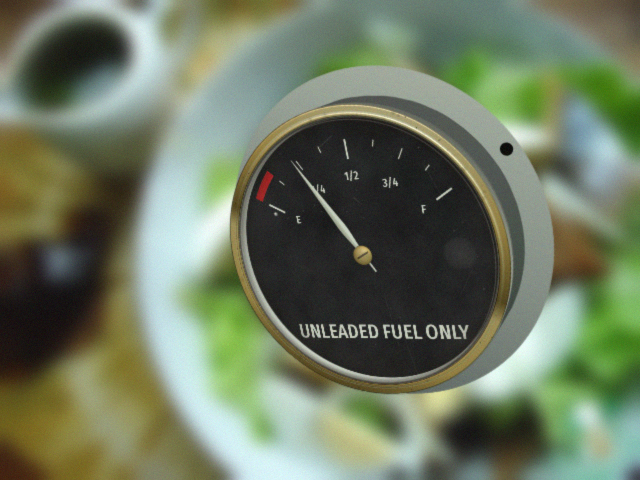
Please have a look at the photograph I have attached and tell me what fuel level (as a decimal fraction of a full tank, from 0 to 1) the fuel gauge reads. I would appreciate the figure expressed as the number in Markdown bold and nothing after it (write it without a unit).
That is **0.25**
